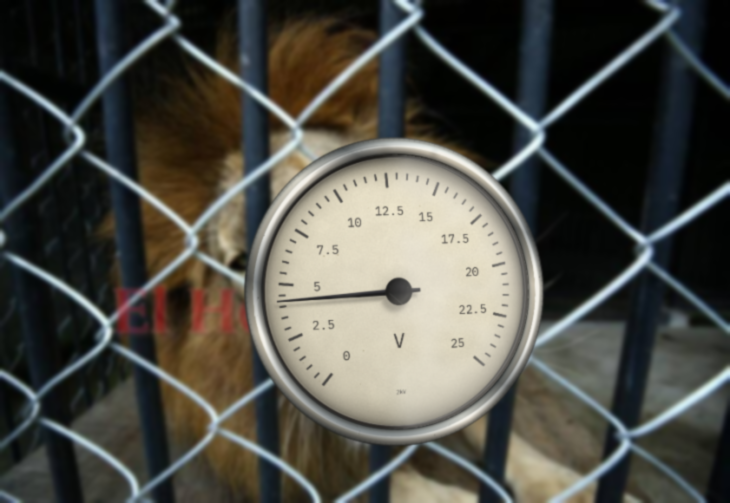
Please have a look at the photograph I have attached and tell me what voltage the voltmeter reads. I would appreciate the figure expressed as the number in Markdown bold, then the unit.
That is **4.25** V
